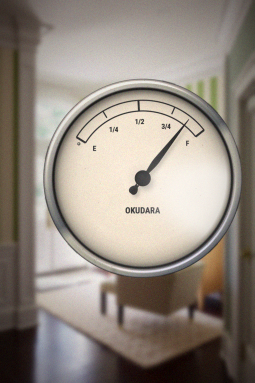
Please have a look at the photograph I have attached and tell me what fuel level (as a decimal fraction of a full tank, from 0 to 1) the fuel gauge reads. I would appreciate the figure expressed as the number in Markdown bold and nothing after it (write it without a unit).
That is **0.875**
